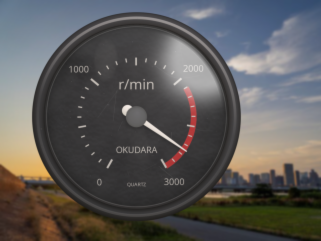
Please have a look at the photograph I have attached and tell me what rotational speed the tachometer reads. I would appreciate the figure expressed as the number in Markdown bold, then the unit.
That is **2750** rpm
